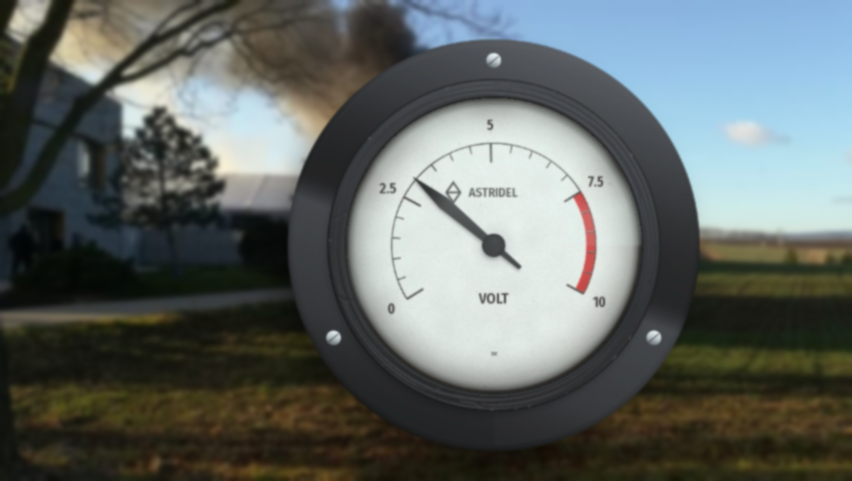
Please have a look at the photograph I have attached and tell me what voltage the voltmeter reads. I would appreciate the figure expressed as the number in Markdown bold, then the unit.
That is **3** V
